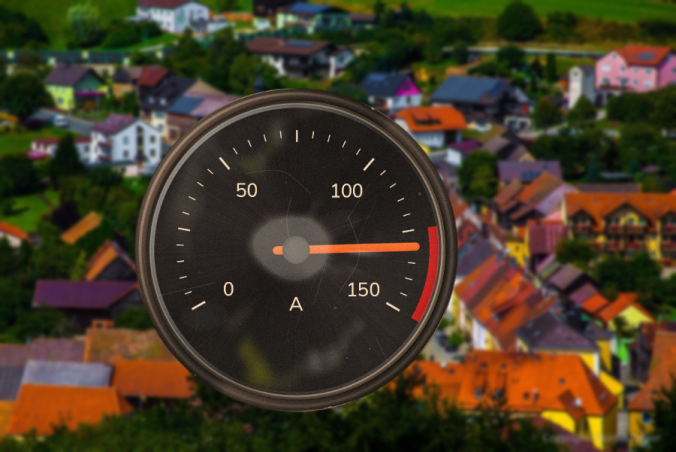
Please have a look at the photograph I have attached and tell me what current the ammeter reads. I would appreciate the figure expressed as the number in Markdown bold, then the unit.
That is **130** A
